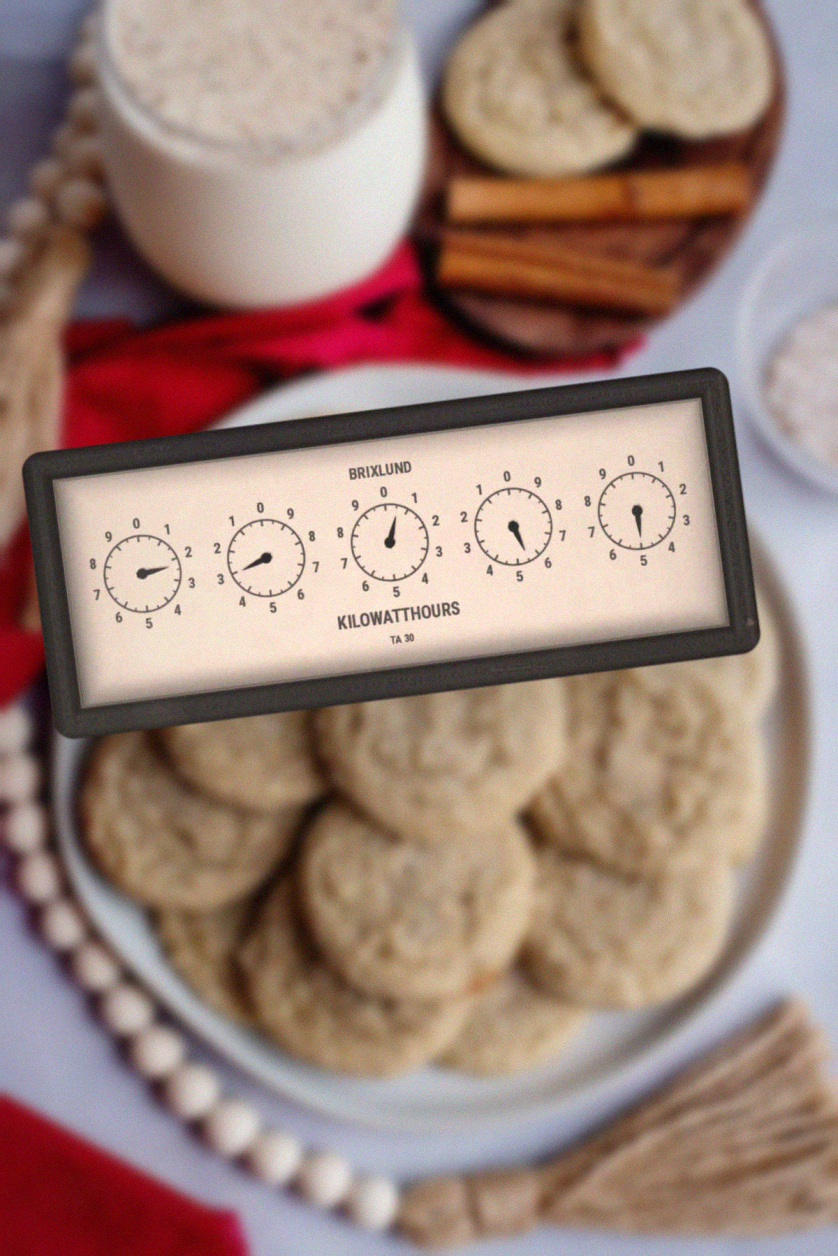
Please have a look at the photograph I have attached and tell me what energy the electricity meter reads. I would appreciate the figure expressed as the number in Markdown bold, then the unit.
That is **23055** kWh
